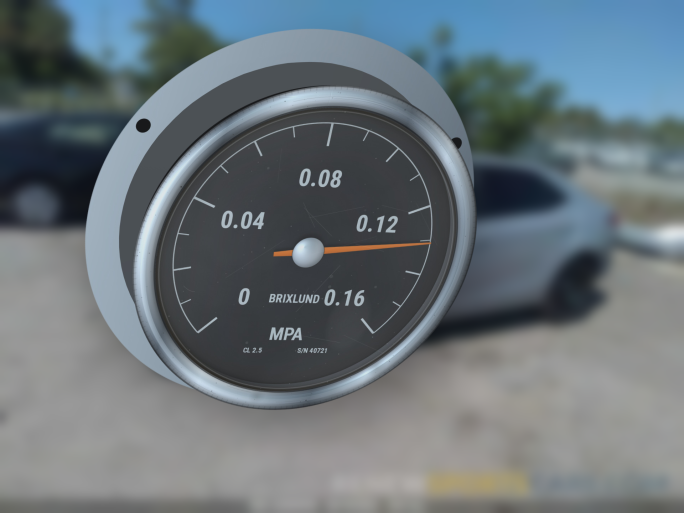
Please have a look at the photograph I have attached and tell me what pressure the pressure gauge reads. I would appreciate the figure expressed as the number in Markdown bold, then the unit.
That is **0.13** MPa
